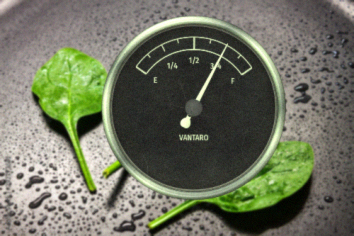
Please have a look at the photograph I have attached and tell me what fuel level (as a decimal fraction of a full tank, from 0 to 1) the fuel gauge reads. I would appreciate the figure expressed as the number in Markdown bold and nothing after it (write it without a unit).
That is **0.75**
